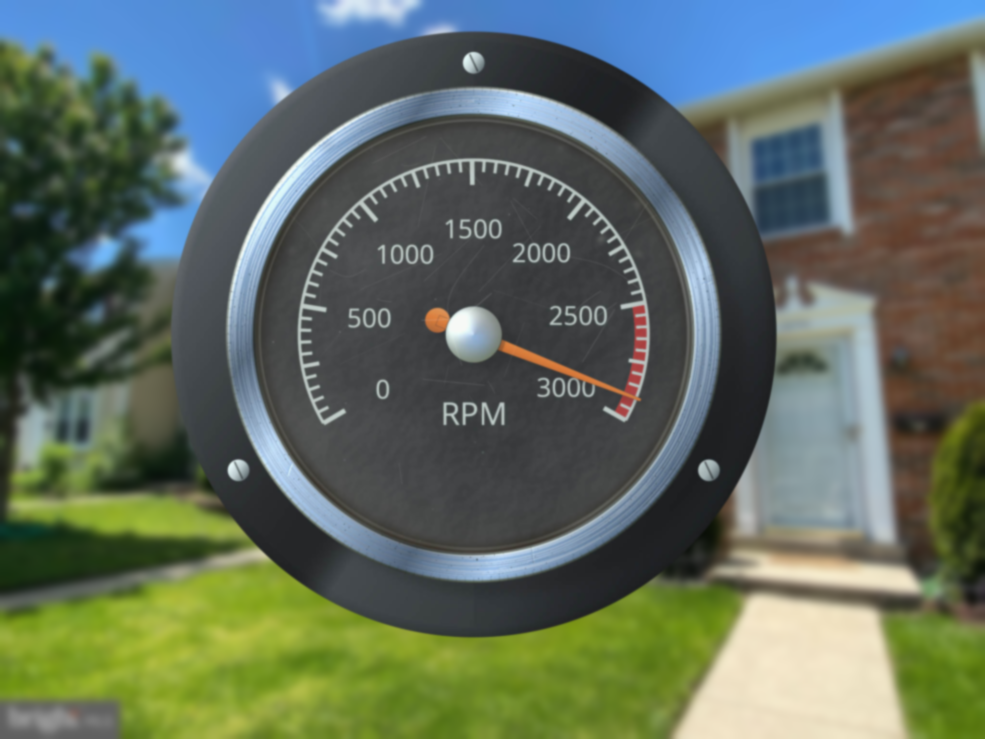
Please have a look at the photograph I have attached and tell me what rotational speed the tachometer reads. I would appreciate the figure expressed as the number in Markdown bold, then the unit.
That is **2900** rpm
